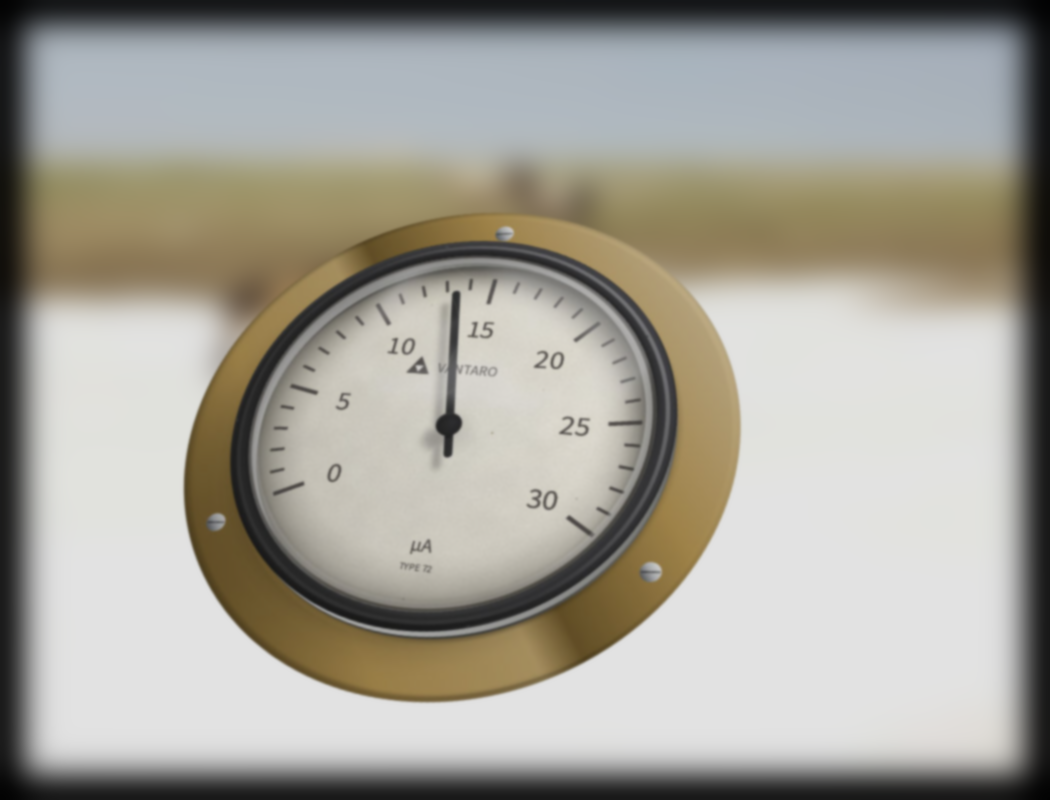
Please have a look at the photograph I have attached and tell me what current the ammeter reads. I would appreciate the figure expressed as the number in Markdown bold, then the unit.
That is **13.5** µA
